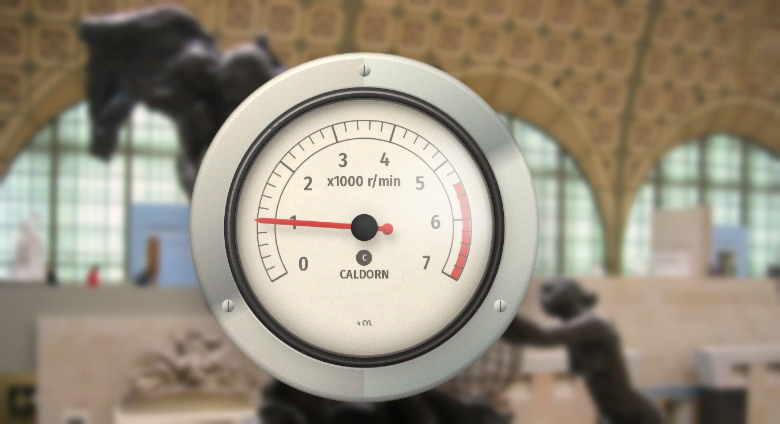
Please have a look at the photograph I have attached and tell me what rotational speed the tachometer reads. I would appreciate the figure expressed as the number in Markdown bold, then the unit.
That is **1000** rpm
